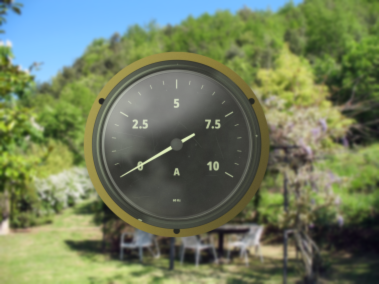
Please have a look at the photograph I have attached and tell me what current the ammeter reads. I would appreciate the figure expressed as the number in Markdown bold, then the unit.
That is **0** A
